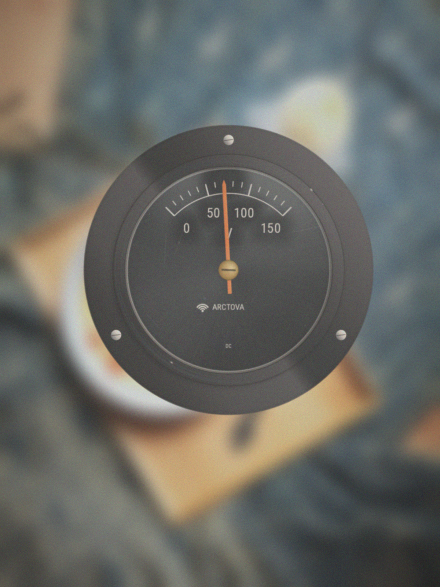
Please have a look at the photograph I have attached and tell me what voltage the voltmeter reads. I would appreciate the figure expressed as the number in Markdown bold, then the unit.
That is **70** V
